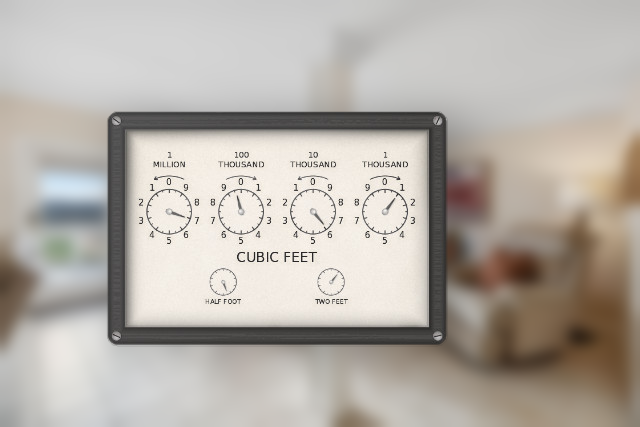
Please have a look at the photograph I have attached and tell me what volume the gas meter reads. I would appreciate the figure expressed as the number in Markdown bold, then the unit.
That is **696100** ft³
